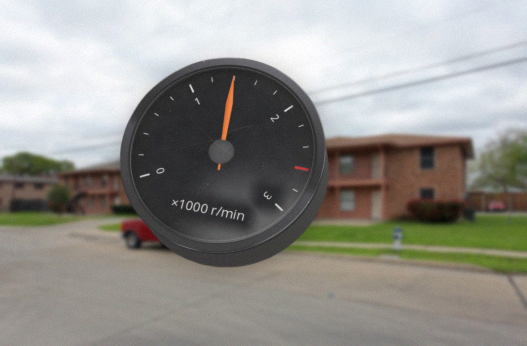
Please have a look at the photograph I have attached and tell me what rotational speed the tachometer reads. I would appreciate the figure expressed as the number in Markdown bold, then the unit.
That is **1400** rpm
